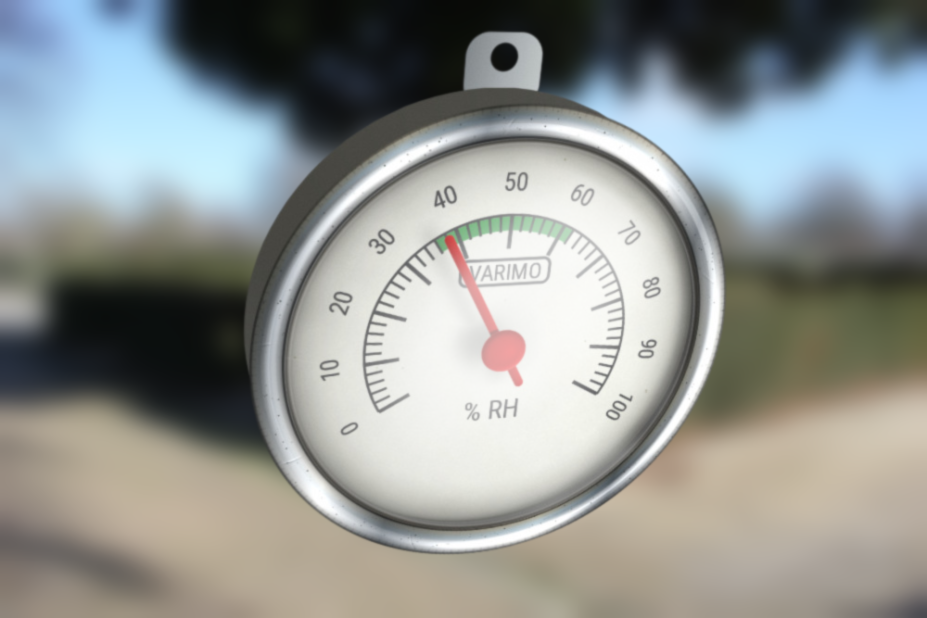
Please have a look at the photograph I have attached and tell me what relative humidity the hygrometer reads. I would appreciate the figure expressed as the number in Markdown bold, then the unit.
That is **38** %
